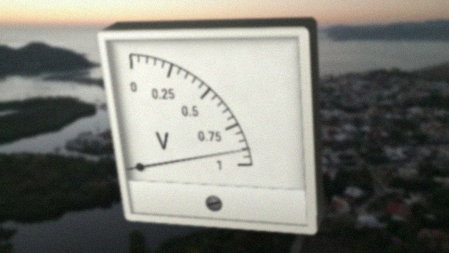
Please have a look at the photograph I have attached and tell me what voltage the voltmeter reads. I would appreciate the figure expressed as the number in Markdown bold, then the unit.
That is **0.9** V
